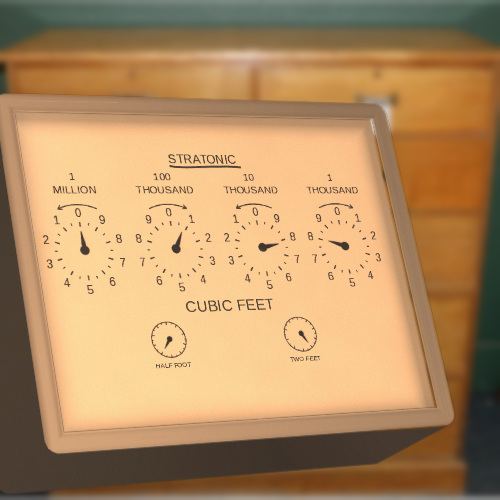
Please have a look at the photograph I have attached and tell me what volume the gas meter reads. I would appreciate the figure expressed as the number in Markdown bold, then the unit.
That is **7800** ft³
